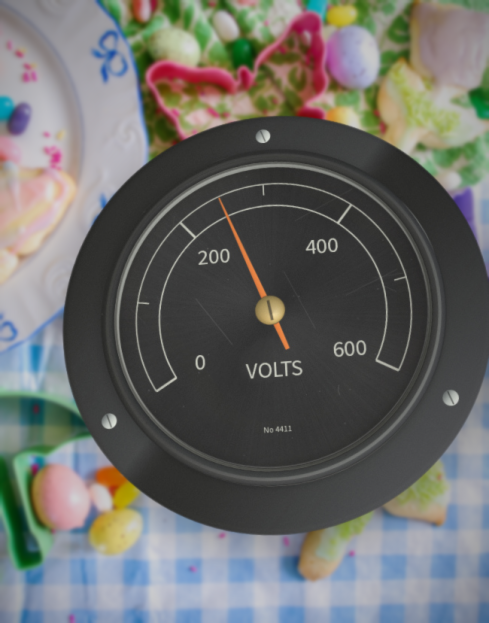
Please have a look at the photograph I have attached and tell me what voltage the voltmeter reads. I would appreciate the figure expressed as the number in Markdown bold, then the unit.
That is **250** V
